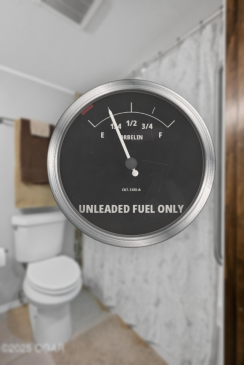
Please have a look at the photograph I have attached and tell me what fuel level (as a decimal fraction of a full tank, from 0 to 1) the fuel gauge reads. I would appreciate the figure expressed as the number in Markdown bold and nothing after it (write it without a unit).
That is **0.25**
